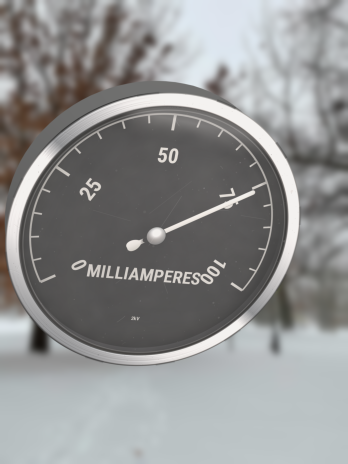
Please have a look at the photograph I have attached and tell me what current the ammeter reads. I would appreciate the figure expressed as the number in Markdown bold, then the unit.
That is **75** mA
